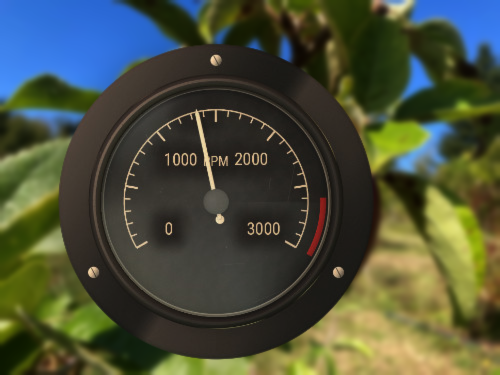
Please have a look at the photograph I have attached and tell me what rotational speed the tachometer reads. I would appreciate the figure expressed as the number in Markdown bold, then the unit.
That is **1350** rpm
